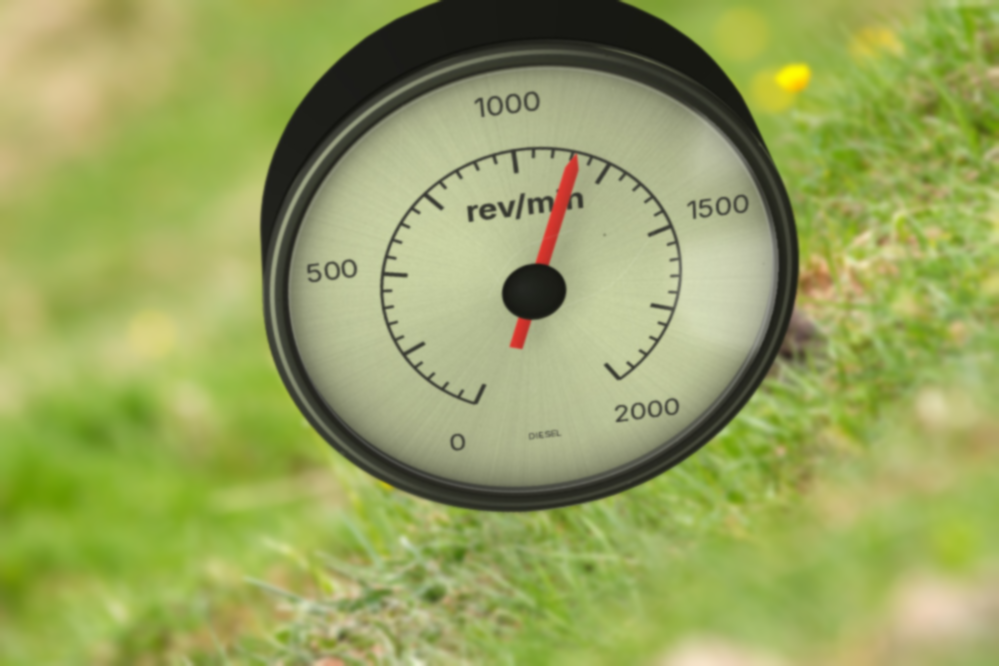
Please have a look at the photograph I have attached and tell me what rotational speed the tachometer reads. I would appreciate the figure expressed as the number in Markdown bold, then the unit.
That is **1150** rpm
